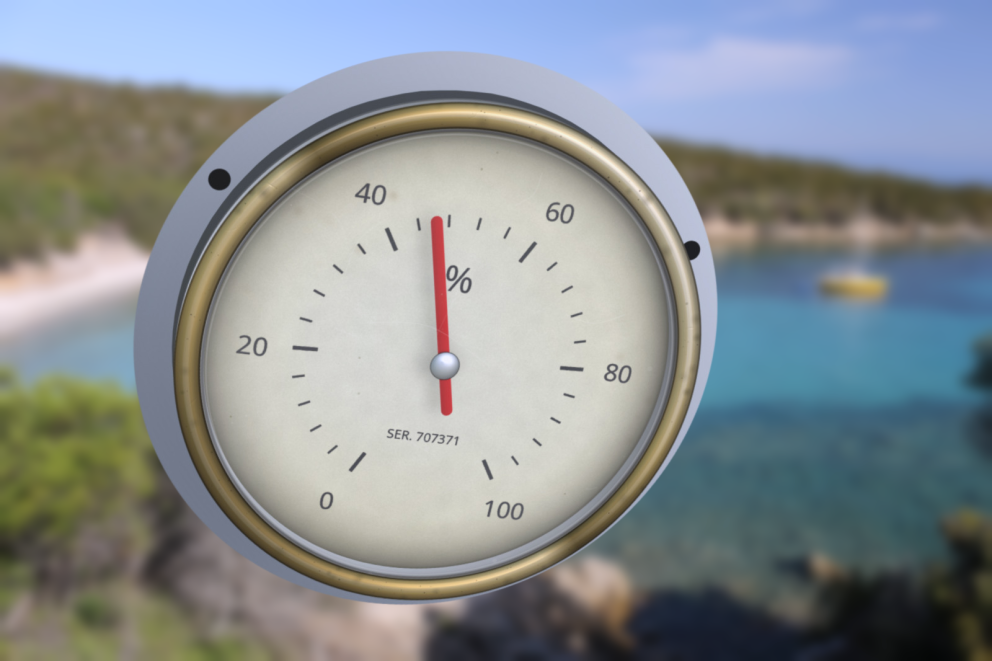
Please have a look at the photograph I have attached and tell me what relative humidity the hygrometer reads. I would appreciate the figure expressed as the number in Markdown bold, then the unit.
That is **46** %
